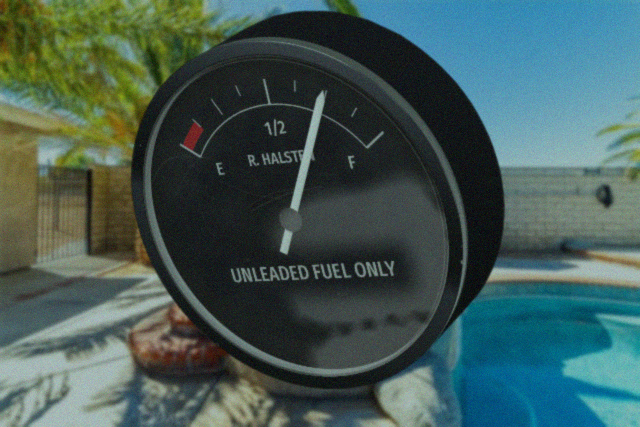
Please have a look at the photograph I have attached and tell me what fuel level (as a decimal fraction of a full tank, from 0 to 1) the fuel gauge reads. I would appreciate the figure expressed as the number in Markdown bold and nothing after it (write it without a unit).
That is **0.75**
